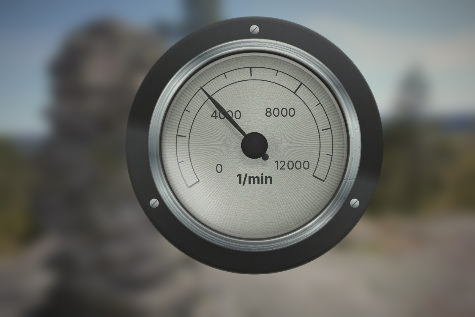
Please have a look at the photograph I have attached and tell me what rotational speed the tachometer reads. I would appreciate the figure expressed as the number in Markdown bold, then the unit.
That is **4000** rpm
